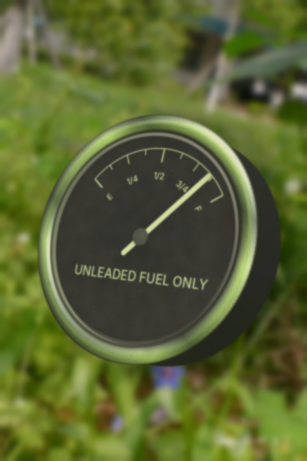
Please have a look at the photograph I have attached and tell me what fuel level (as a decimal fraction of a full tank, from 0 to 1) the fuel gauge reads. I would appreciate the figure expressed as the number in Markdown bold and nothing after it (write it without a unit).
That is **0.875**
